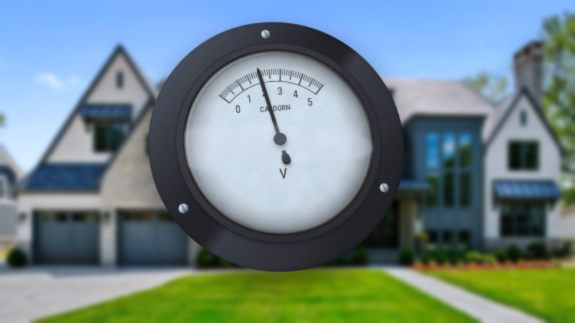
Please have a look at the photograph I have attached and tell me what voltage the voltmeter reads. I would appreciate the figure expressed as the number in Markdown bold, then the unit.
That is **2** V
